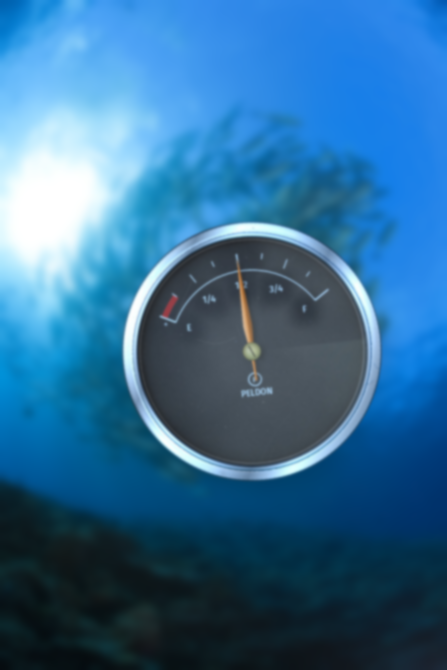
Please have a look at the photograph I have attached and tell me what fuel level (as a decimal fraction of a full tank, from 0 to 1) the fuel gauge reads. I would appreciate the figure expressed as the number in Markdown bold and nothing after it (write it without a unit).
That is **0.5**
